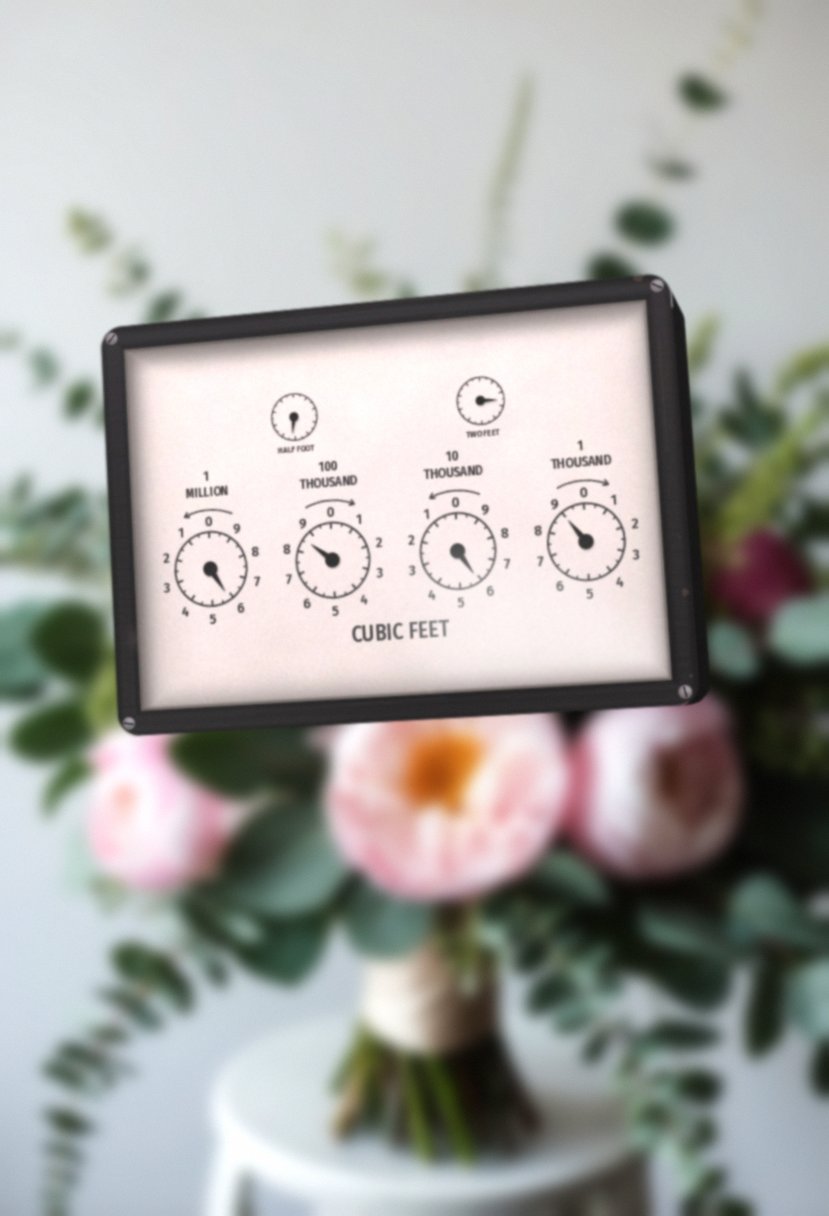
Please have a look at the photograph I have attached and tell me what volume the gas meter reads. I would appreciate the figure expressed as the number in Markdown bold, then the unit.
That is **585900** ft³
